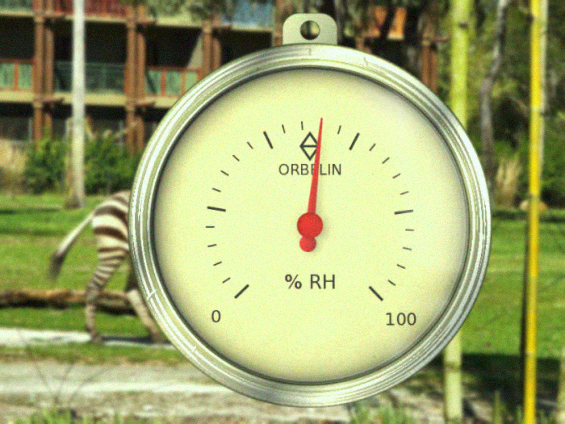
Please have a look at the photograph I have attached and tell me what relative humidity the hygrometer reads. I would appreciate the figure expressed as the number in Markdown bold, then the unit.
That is **52** %
